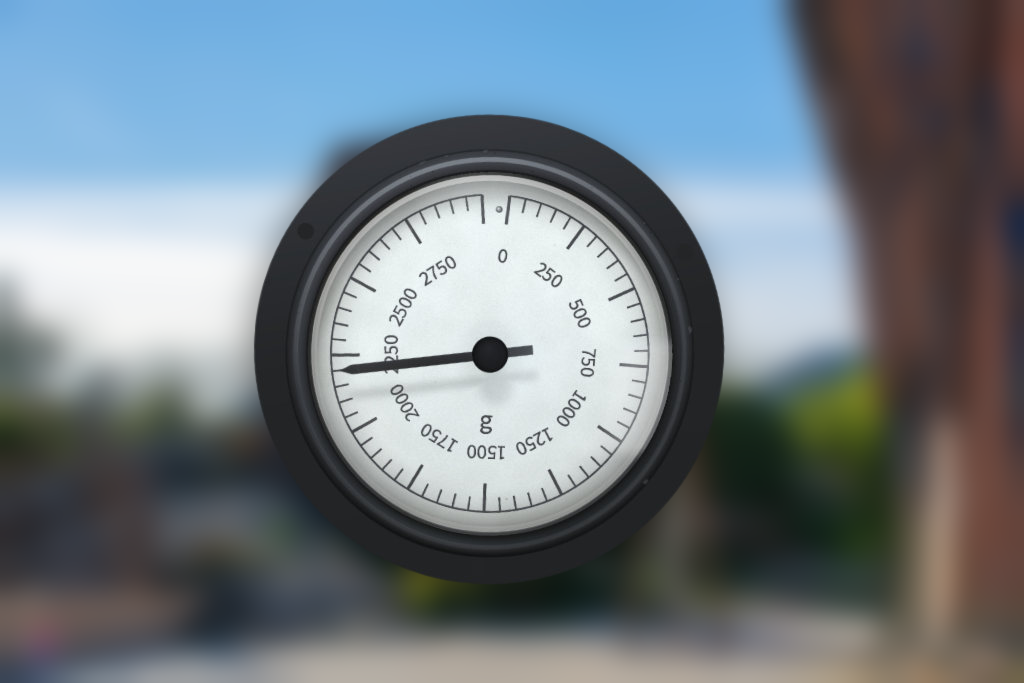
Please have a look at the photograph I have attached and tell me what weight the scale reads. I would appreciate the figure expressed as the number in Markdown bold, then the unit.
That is **2200** g
